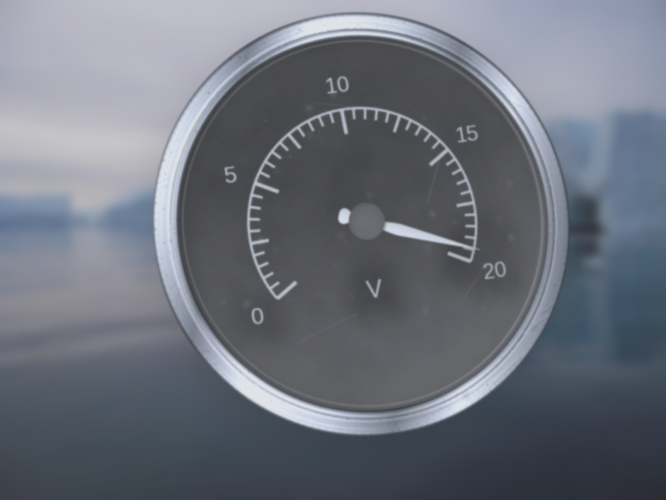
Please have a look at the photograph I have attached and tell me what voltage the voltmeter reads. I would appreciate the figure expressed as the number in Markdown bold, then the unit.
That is **19.5** V
